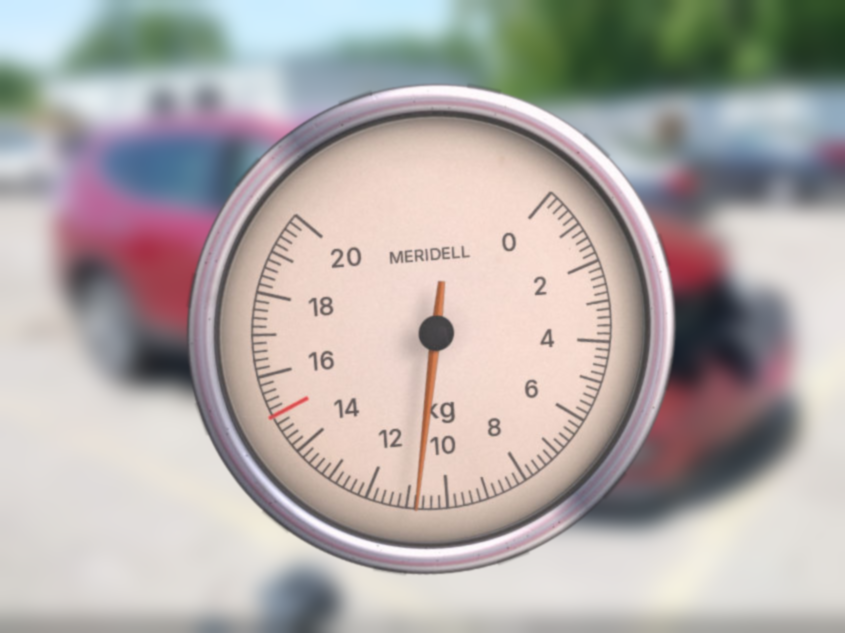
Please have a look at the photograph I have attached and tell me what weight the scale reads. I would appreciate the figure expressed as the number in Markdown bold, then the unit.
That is **10.8** kg
